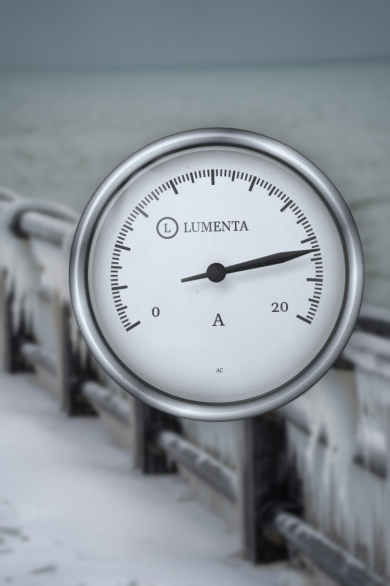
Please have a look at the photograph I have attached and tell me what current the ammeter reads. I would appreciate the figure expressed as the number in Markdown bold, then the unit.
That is **16.6** A
